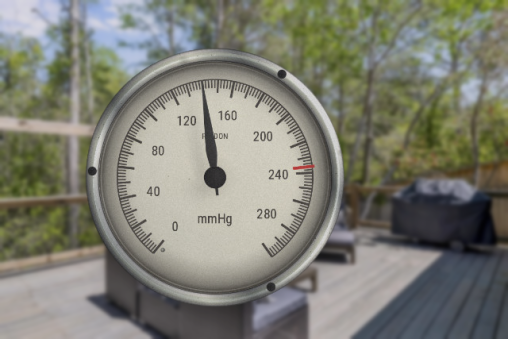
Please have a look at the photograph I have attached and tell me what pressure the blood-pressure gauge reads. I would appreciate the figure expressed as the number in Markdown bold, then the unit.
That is **140** mmHg
